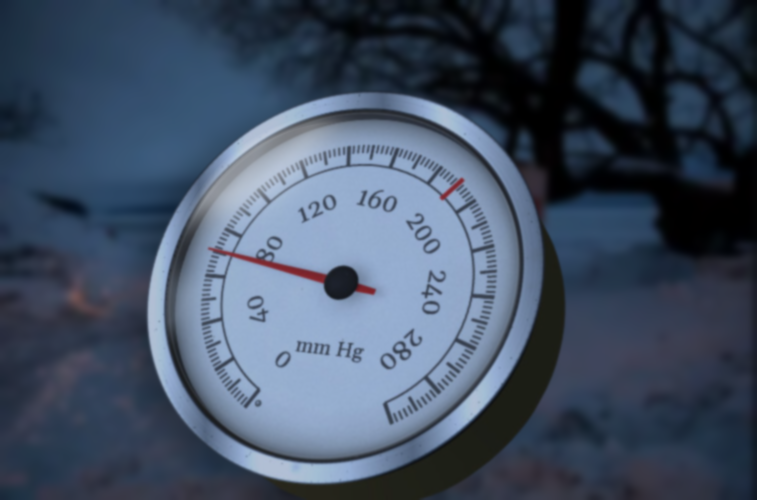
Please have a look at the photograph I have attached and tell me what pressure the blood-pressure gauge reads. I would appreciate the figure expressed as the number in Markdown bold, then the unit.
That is **70** mmHg
